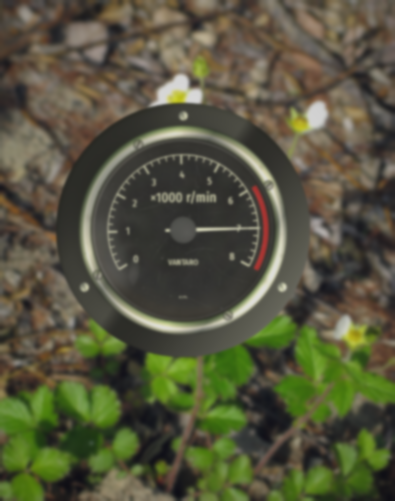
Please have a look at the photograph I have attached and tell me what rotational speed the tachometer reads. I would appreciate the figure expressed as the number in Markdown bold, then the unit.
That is **7000** rpm
